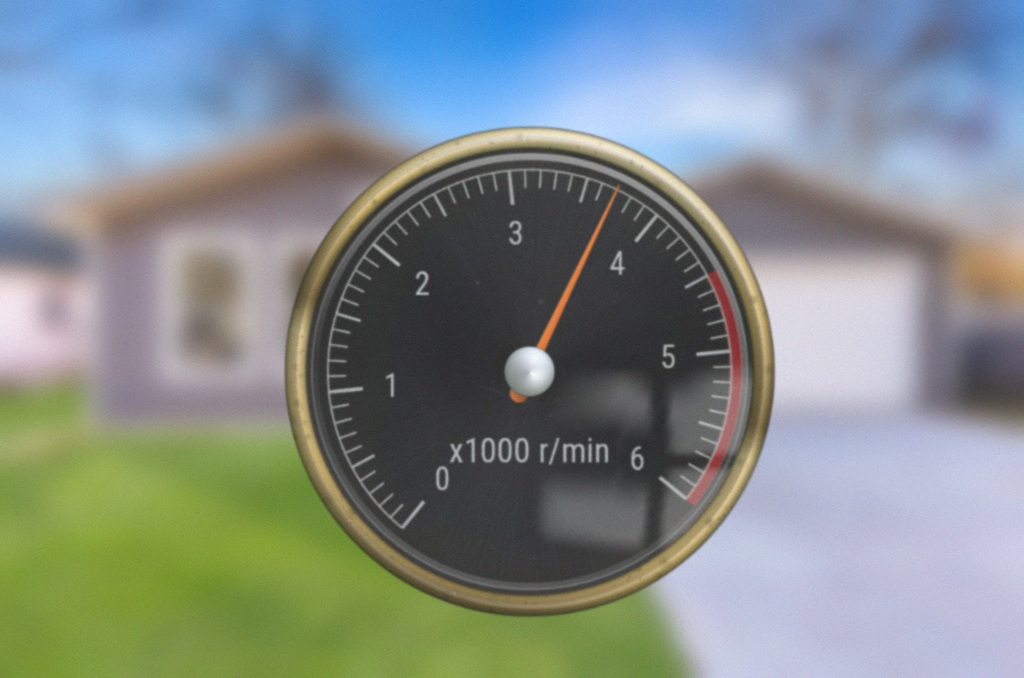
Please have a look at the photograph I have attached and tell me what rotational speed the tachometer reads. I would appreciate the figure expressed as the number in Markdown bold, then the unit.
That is **3700** rpm
